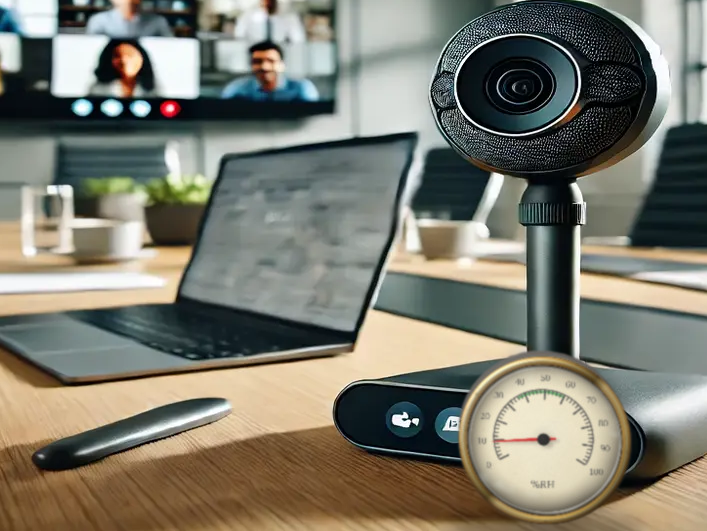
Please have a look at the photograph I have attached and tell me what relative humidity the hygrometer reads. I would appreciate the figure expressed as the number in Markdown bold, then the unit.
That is **10** %
